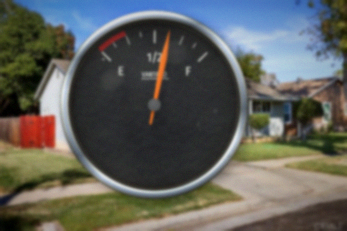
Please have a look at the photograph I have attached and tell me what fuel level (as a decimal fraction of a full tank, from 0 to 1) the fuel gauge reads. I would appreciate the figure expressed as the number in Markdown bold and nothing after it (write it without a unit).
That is **0.625**
